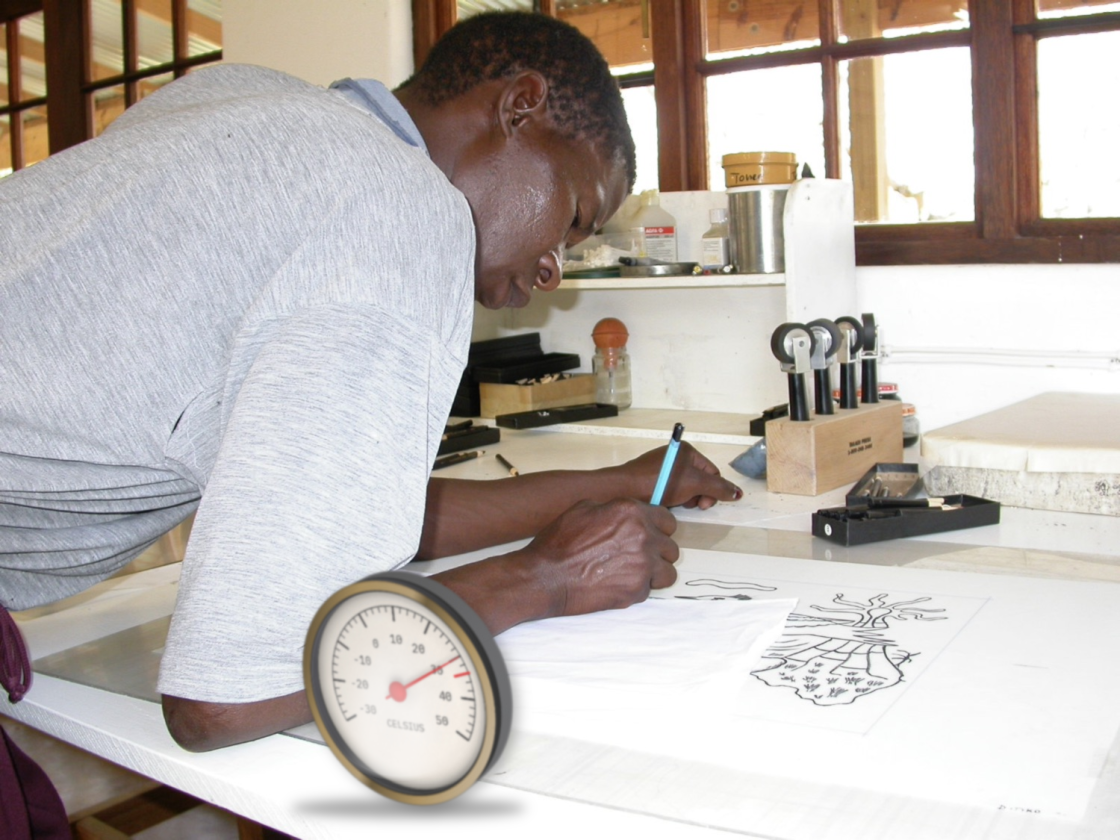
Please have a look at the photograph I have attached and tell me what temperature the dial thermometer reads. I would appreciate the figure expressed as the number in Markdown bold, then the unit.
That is **30** °C
